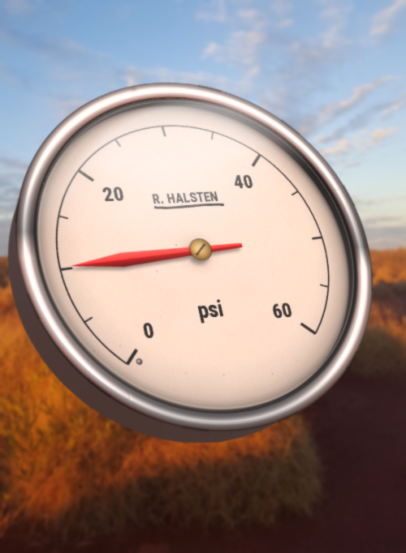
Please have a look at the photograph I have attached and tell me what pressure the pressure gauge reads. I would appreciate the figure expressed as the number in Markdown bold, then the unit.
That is **10** psi
